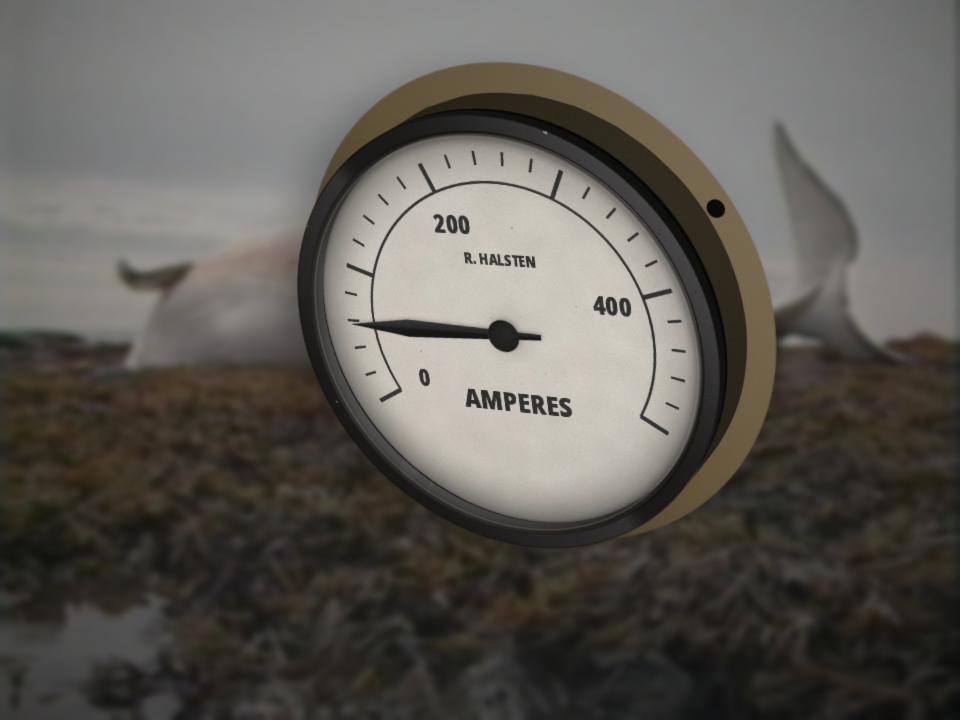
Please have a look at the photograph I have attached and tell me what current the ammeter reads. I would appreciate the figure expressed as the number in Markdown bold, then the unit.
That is **60** A
